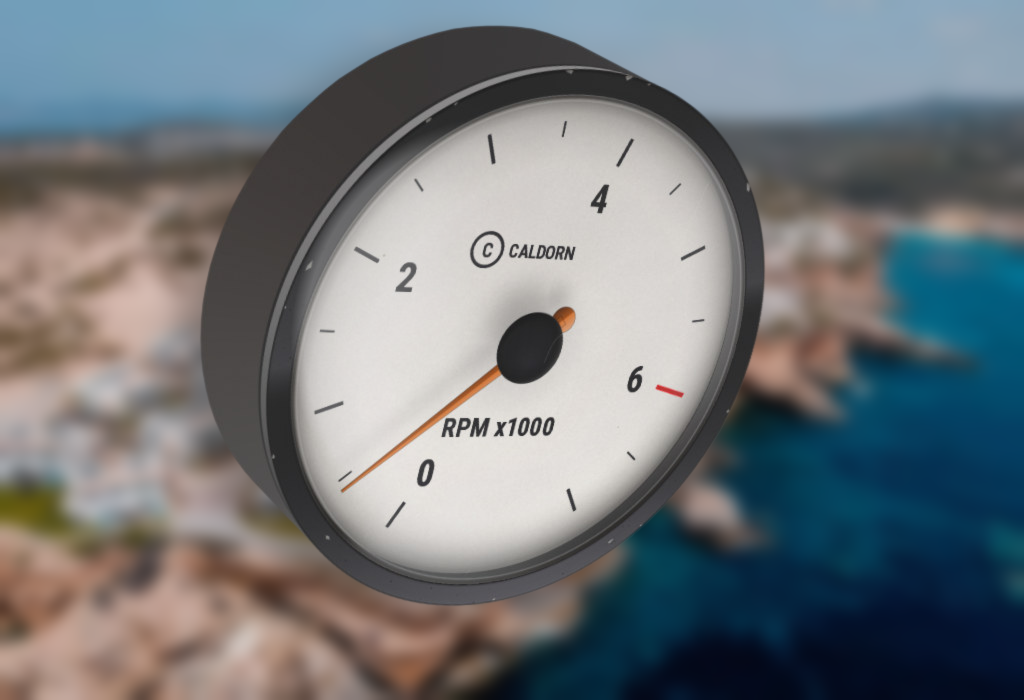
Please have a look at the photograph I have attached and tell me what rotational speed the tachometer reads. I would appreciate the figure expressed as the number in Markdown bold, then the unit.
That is **500** rpm
